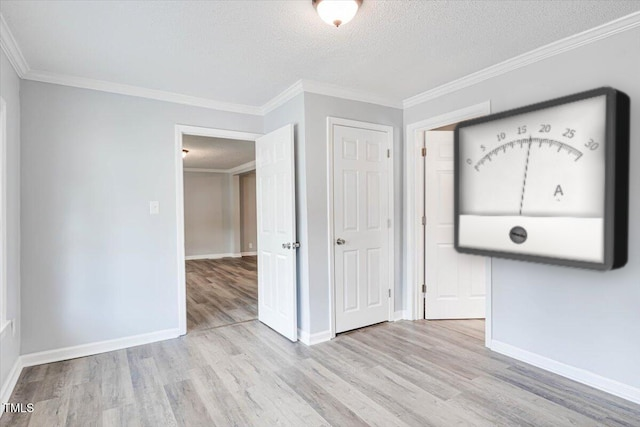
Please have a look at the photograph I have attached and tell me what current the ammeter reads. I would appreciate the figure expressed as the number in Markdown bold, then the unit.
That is **17.5** A
